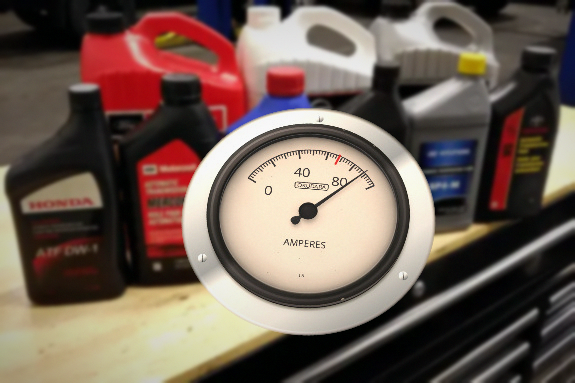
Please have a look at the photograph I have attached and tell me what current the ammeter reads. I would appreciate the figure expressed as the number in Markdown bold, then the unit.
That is **90** A
